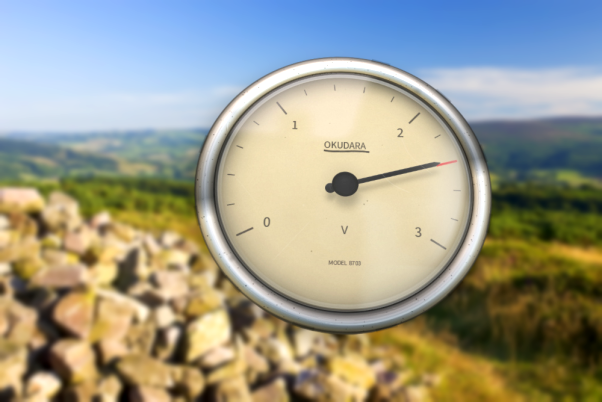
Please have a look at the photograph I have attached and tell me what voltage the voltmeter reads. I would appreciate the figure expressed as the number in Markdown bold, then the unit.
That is **2.4** V
